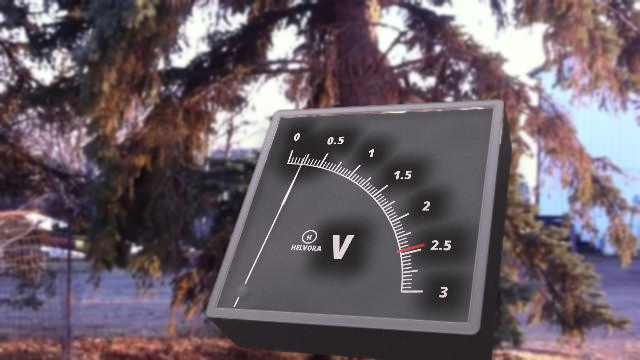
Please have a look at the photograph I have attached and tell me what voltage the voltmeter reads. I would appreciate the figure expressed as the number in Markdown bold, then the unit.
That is **0.25** V
